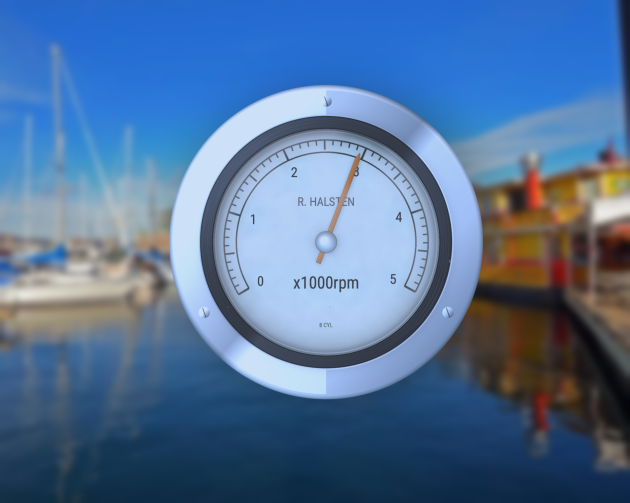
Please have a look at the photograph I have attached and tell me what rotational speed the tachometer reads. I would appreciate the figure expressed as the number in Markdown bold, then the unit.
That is **2950** rpm
